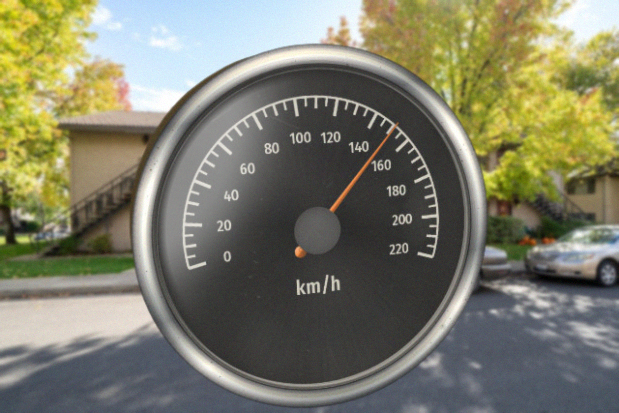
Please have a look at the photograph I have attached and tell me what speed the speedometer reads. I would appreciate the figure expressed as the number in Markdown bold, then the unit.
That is **150** km/h
